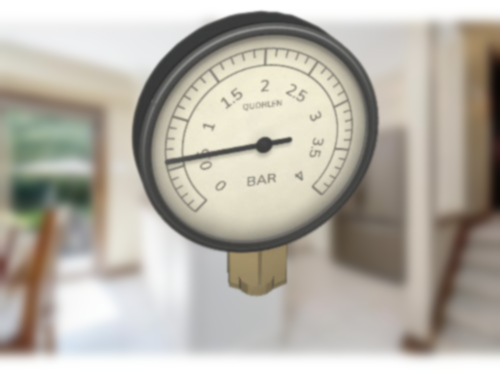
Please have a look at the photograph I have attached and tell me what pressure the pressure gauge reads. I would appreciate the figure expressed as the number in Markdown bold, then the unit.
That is **0.6** bar
